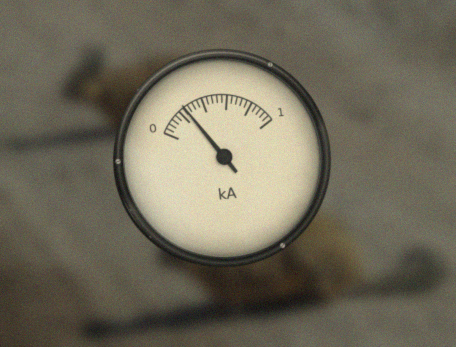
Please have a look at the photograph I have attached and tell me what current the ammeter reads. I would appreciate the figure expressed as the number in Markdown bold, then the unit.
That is **0.24** kA
